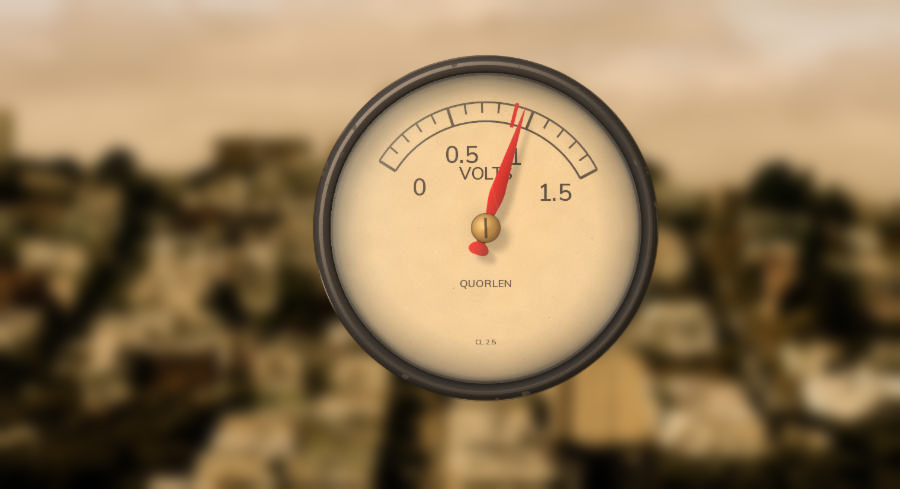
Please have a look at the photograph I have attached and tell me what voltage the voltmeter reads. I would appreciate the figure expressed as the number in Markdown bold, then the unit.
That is **0.95** V
